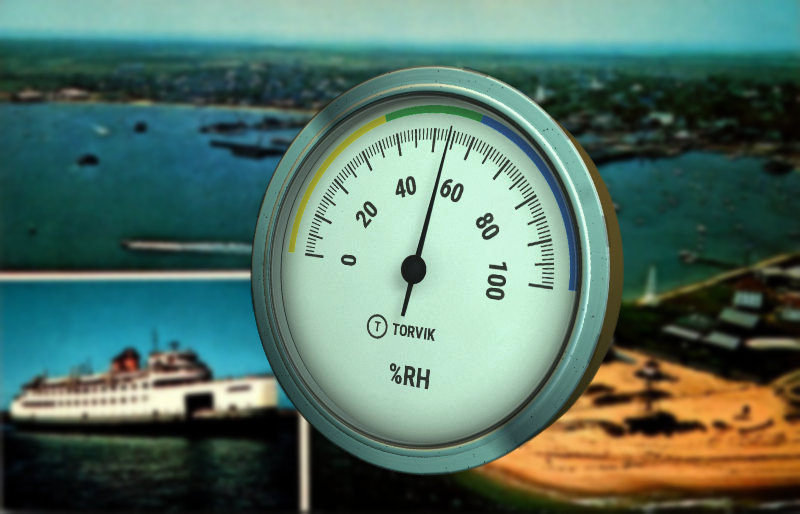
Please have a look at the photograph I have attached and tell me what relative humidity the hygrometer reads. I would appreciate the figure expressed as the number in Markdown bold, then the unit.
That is **55** %
